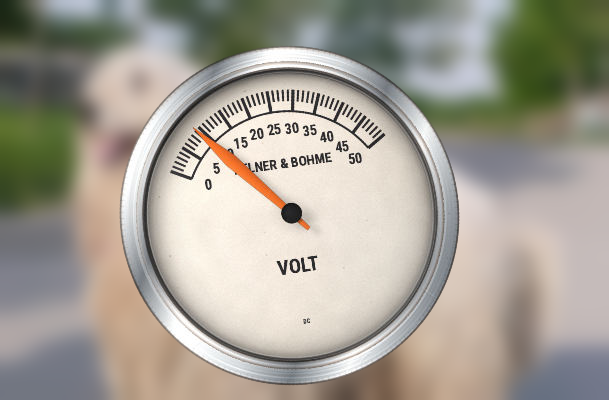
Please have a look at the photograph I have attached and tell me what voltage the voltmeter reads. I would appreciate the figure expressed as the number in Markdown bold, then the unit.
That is **9** V
